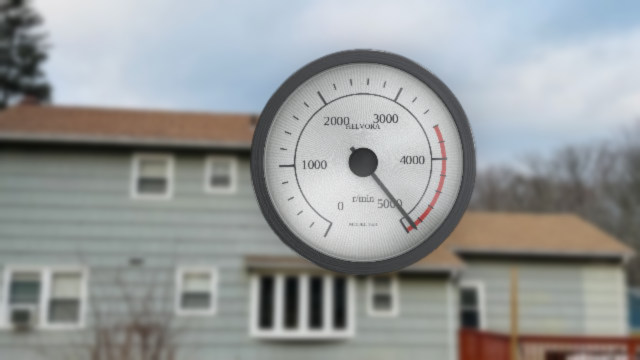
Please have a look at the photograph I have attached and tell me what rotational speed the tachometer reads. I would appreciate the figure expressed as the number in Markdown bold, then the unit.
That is **4900** rpm
